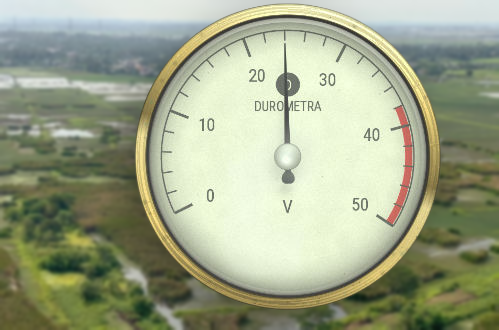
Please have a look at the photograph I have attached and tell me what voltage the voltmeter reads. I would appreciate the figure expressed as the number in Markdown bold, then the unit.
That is **24** V
